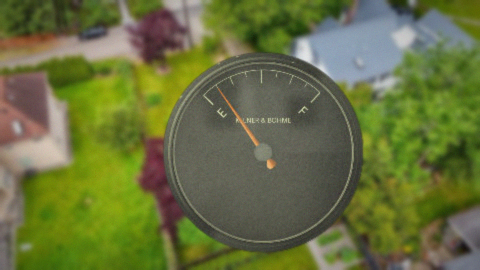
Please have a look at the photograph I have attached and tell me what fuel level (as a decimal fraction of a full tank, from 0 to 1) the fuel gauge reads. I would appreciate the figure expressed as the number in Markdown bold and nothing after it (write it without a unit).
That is **0.125**
